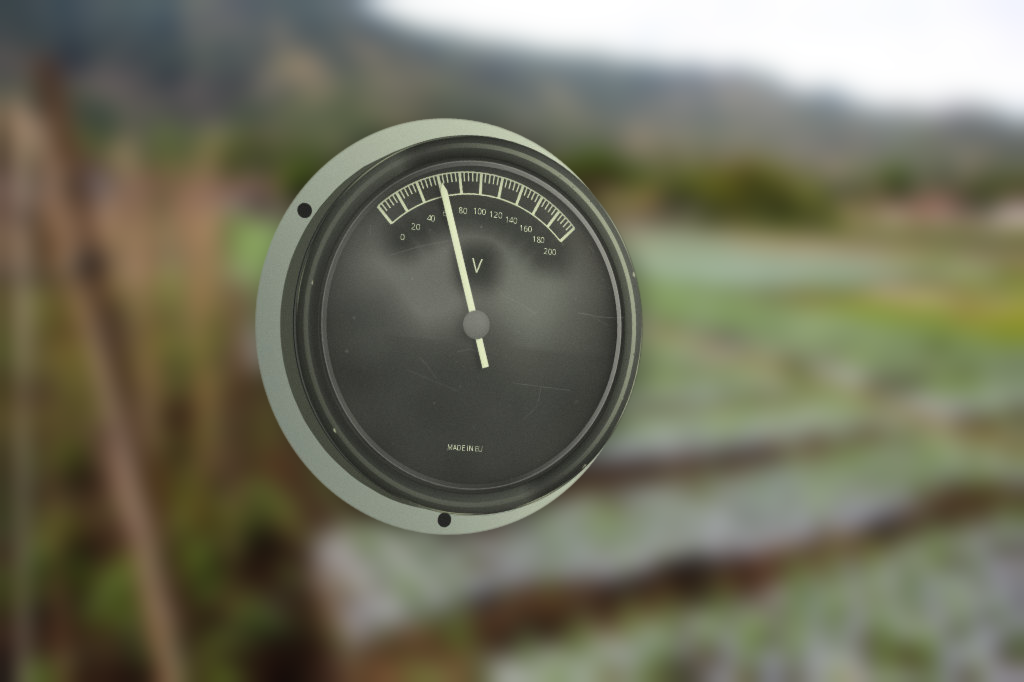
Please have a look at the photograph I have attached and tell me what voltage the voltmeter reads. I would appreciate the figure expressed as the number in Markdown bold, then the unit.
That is **60** V
